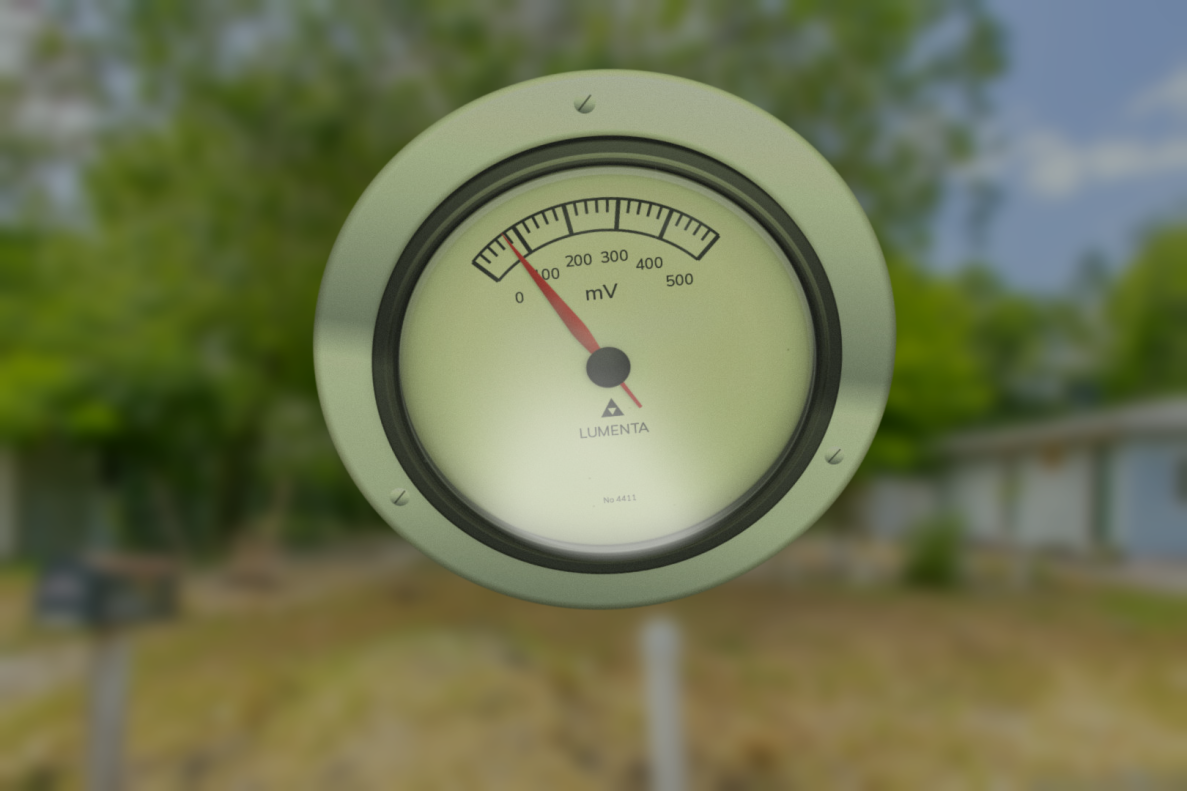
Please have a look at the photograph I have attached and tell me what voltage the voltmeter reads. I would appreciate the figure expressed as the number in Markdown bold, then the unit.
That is **80** mV
